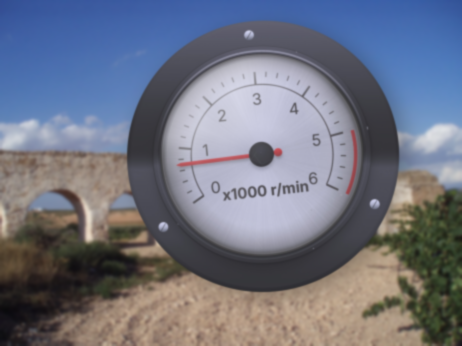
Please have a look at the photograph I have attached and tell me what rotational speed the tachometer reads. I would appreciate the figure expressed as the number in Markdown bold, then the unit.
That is **700** rpm
